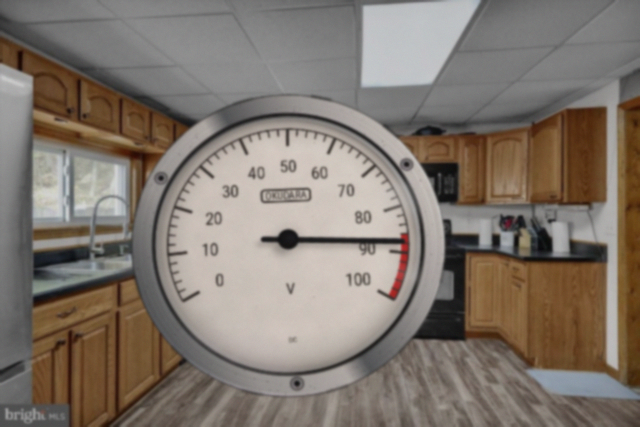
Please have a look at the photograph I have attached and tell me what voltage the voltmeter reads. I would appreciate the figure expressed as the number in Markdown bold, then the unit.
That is **88** V
